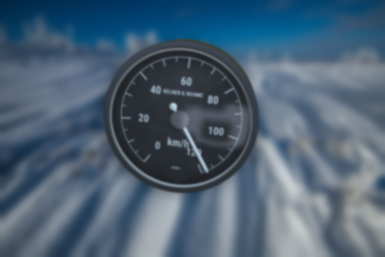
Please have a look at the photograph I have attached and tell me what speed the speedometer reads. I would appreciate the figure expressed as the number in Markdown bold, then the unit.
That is **117.5** km/h
